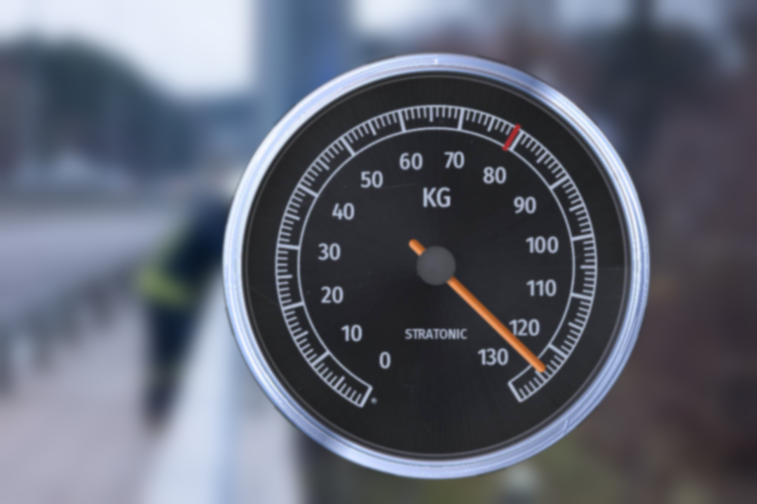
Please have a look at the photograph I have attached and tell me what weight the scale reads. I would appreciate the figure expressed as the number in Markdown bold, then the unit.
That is **124** kg
